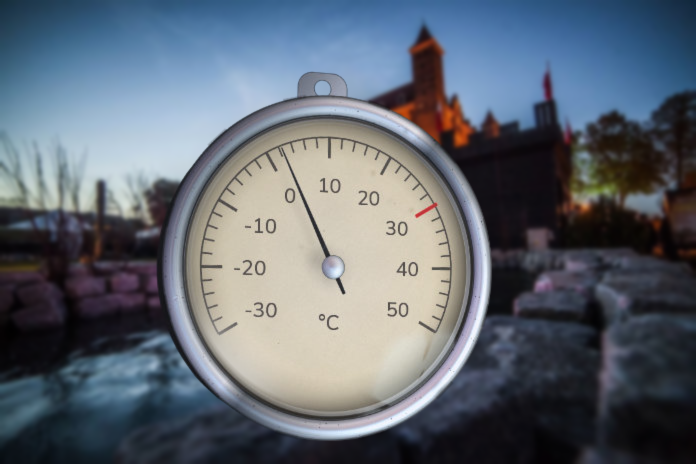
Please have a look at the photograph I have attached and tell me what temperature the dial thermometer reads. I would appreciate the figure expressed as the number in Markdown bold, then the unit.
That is **2** °C
